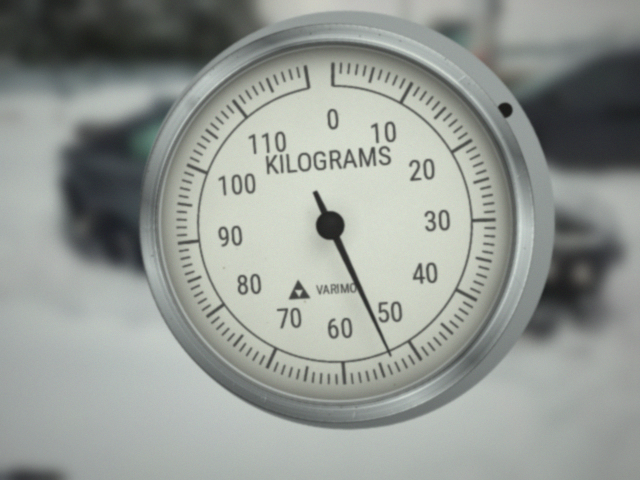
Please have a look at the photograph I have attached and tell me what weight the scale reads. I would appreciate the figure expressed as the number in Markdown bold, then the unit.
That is **53** kg
